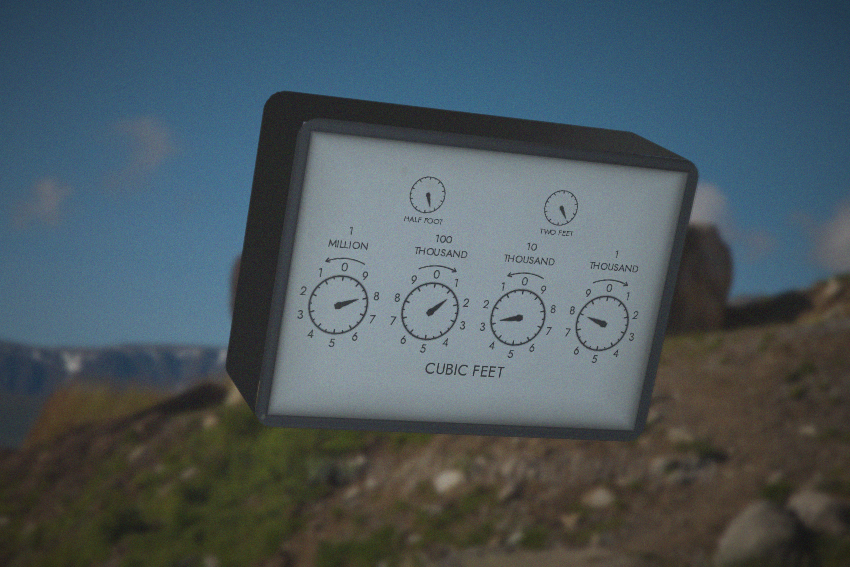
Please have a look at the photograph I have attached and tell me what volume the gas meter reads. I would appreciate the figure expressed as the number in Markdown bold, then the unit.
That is **812800** ft³
